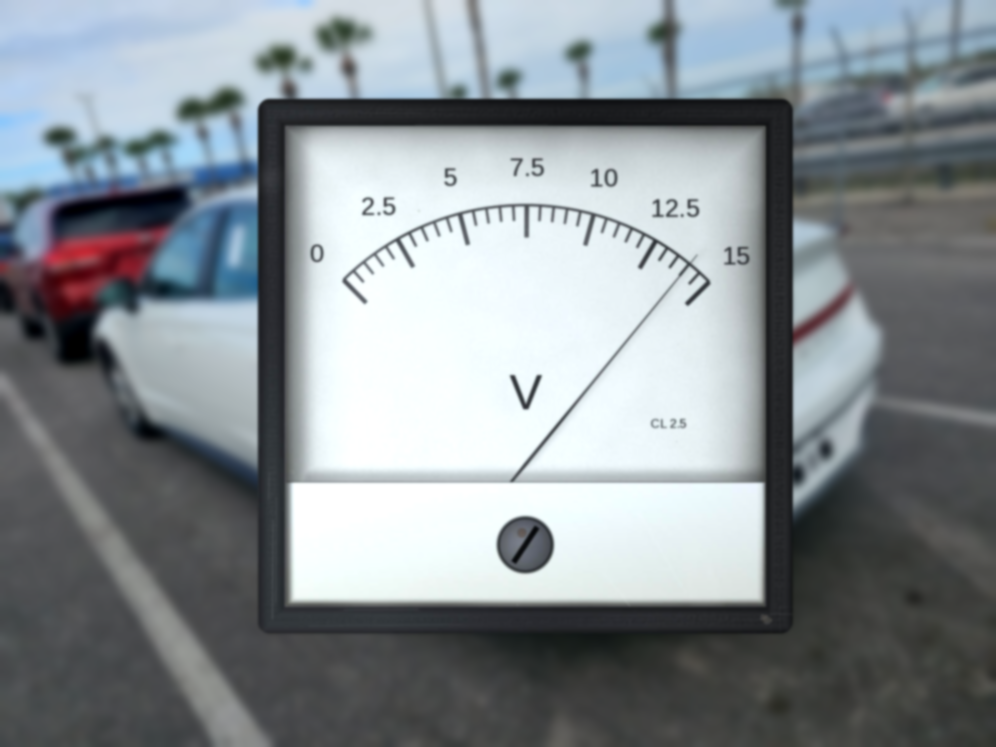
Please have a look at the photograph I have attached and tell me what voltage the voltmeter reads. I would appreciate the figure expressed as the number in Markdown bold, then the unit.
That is **14** V
